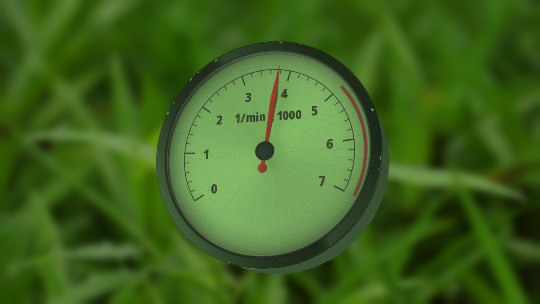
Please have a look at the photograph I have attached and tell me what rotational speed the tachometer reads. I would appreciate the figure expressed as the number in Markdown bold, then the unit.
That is **3800** rpm
